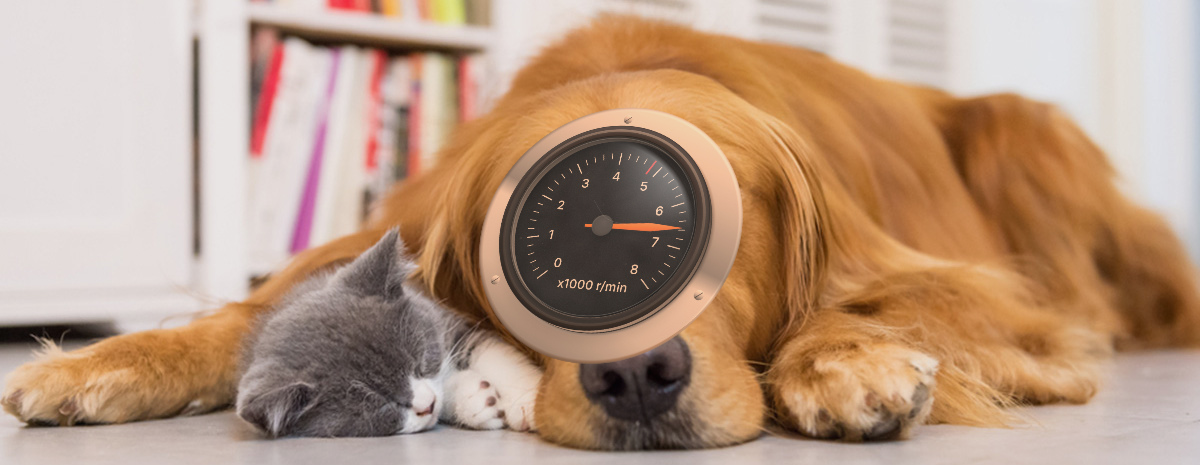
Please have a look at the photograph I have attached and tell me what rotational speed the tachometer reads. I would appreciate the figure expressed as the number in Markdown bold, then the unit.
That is **6600** rpm
